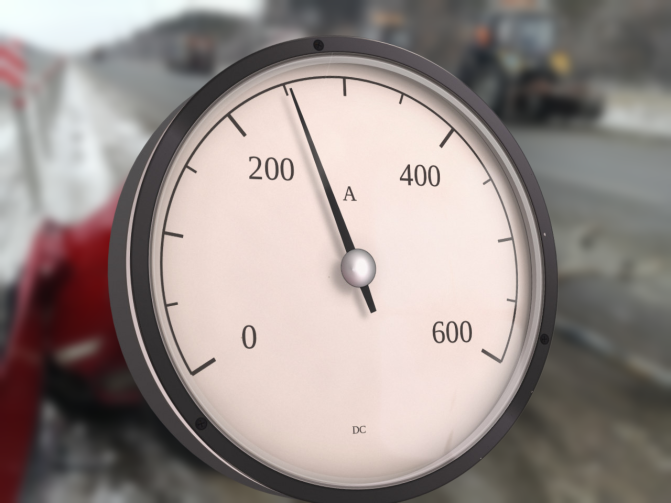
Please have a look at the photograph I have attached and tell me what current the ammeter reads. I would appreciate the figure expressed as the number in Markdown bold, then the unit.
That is **250** A
